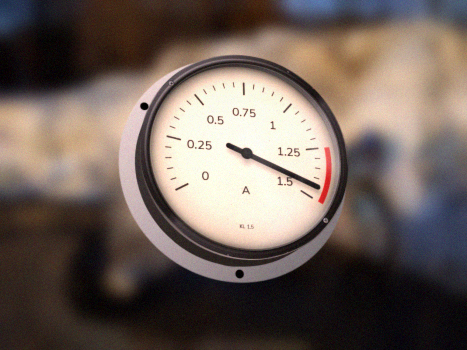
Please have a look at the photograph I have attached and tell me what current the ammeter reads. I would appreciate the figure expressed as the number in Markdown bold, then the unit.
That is **1.45** A
